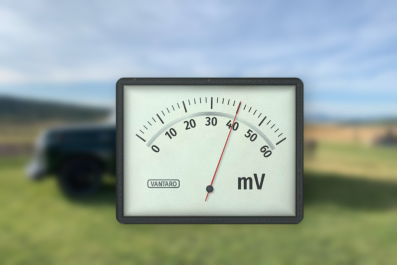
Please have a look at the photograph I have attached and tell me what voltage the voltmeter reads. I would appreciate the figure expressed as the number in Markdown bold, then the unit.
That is **40** mV
